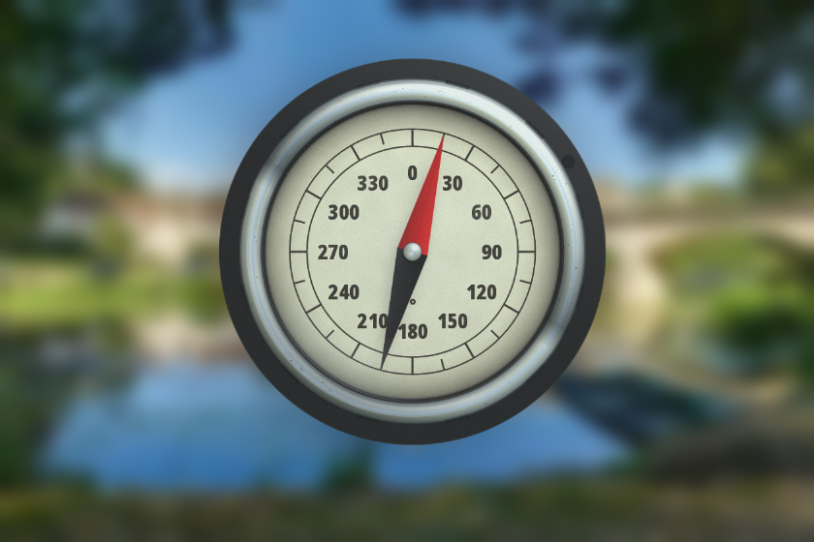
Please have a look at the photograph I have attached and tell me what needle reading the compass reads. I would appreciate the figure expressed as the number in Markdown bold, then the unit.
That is **15** °
